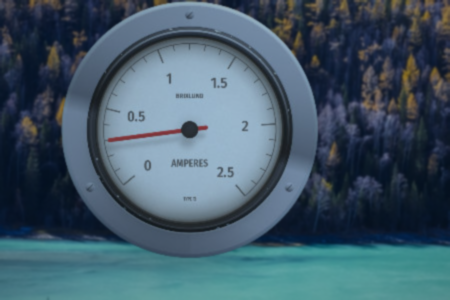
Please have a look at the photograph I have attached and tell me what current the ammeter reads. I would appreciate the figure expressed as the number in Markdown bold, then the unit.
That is **0.3** A
